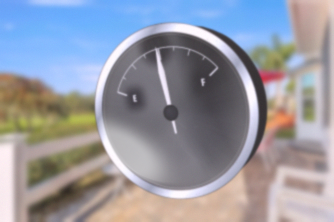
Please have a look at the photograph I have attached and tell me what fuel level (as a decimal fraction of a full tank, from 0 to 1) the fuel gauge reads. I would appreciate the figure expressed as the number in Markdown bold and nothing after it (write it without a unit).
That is **0.5**
